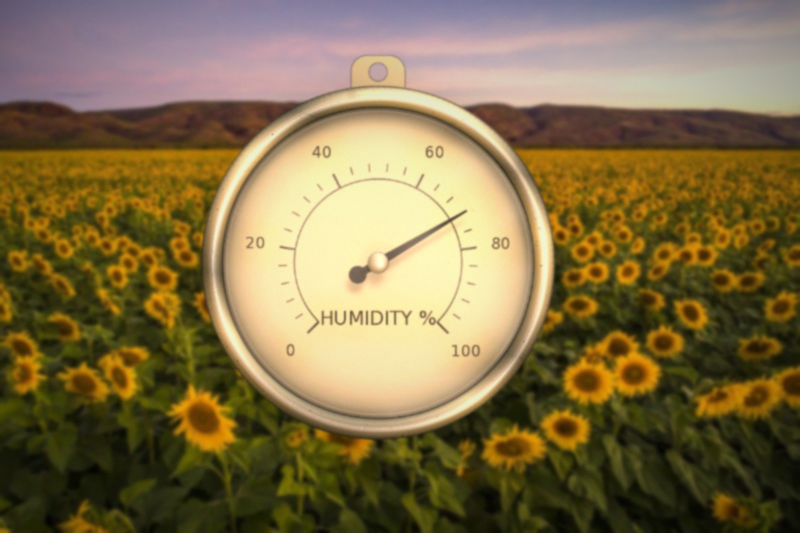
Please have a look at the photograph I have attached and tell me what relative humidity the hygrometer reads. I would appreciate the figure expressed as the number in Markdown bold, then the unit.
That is **72** %
